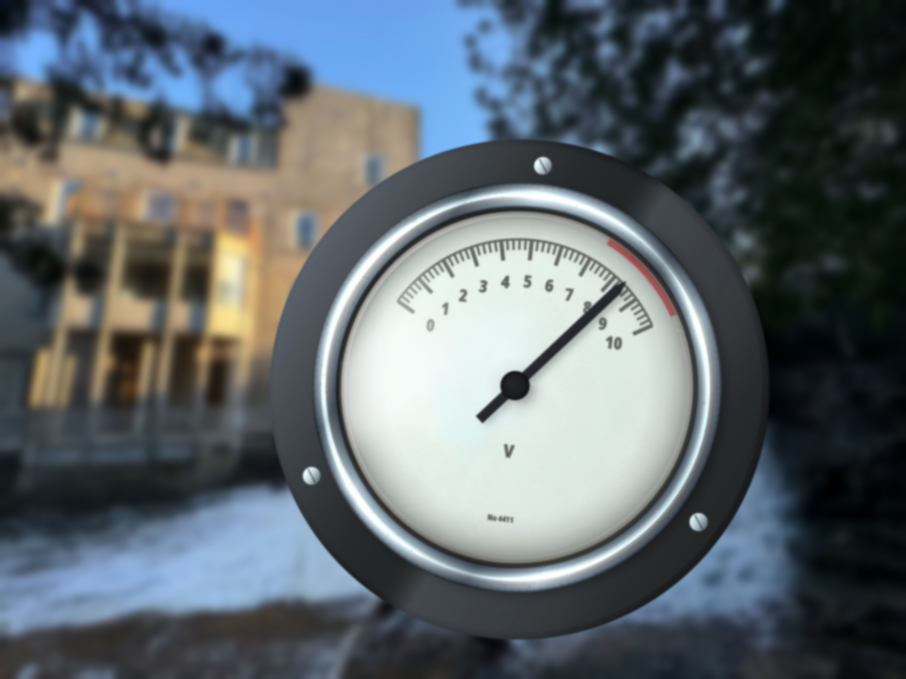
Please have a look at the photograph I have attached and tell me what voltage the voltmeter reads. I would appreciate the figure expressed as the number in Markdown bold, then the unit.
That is **8.4** V
